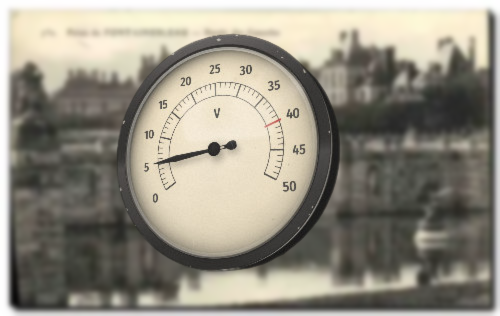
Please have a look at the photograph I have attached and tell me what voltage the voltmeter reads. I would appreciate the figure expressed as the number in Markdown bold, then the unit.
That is **5** V
